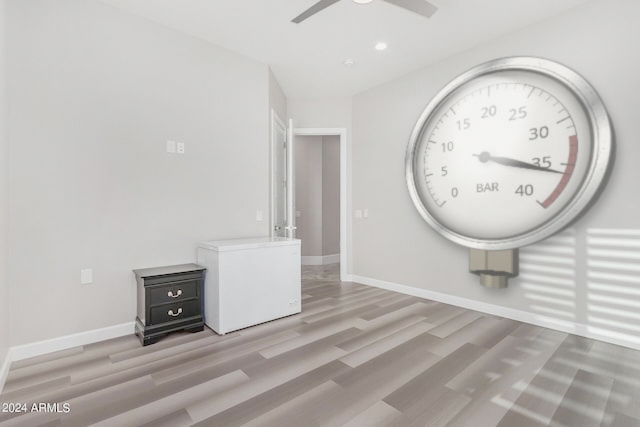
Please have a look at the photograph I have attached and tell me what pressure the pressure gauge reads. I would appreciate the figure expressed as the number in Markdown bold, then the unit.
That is **36** bar
